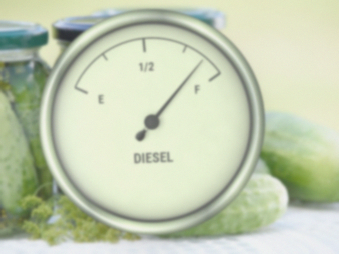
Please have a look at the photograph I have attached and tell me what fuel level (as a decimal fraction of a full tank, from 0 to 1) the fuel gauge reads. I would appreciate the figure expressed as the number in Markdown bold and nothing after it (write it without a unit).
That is **0.875**
